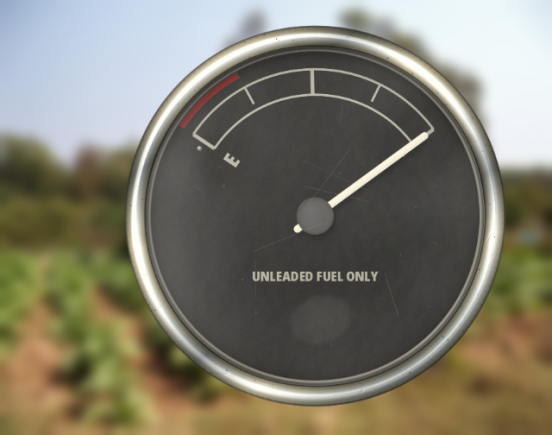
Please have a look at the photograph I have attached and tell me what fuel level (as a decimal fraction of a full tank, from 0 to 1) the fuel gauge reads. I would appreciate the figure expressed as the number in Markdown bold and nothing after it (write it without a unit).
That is **1**
